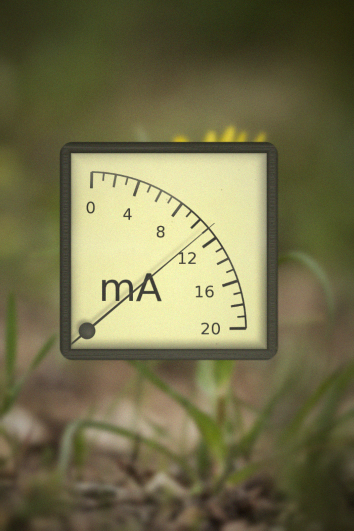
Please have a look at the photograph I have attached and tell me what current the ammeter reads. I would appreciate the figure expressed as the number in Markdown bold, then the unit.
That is **11** mA
